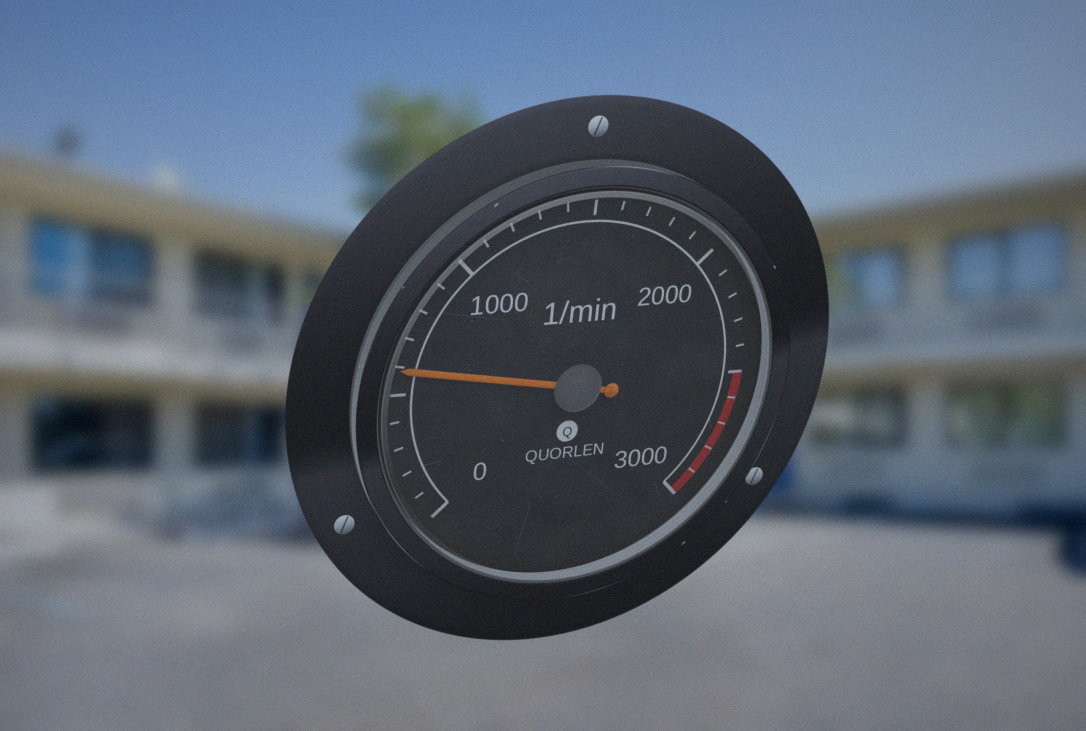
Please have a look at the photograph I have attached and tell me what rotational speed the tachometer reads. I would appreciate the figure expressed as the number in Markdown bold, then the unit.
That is **600** rpm
